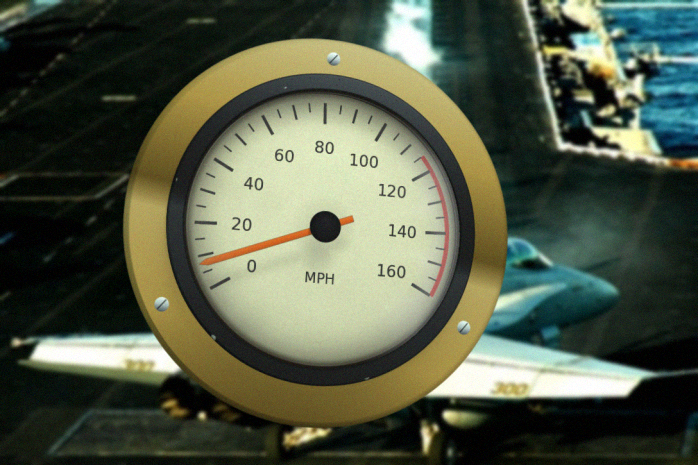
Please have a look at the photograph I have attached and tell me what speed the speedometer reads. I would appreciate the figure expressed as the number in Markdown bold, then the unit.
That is **7.5** mph
